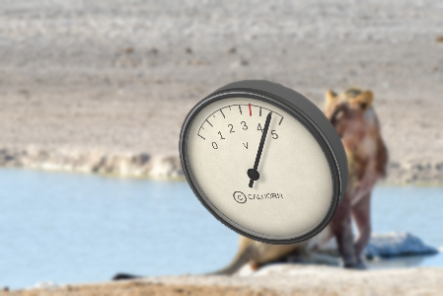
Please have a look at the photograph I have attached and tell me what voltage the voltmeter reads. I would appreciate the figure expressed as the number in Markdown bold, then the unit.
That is **4.5** V
